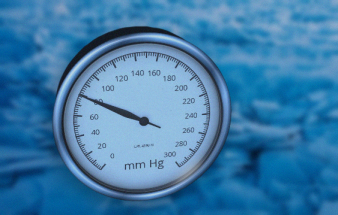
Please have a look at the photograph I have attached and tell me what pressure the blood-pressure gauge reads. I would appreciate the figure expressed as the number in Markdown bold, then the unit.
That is **80** mmHg
